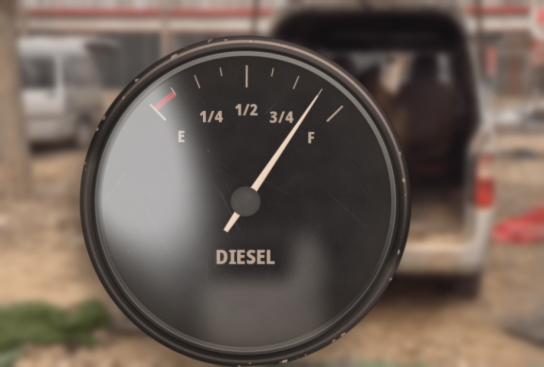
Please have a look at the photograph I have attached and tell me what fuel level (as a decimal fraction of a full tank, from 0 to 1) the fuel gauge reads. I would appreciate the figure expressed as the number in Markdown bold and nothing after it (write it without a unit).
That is **0.875**
